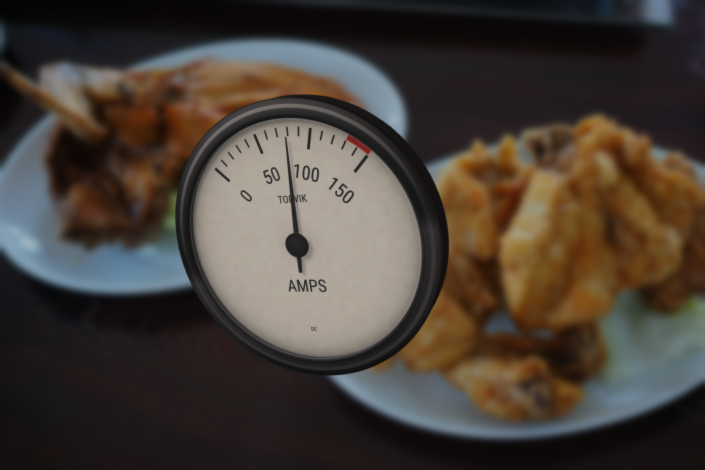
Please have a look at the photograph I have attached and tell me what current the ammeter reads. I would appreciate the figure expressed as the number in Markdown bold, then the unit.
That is **80** A
